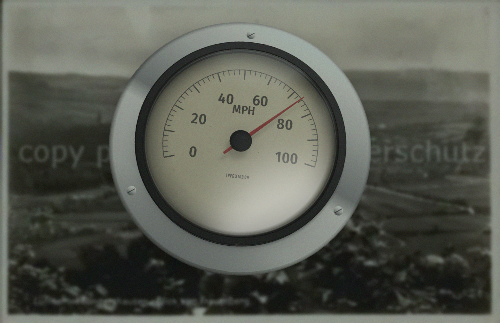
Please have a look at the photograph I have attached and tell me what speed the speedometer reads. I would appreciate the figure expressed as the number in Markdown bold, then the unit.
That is **74** mph
